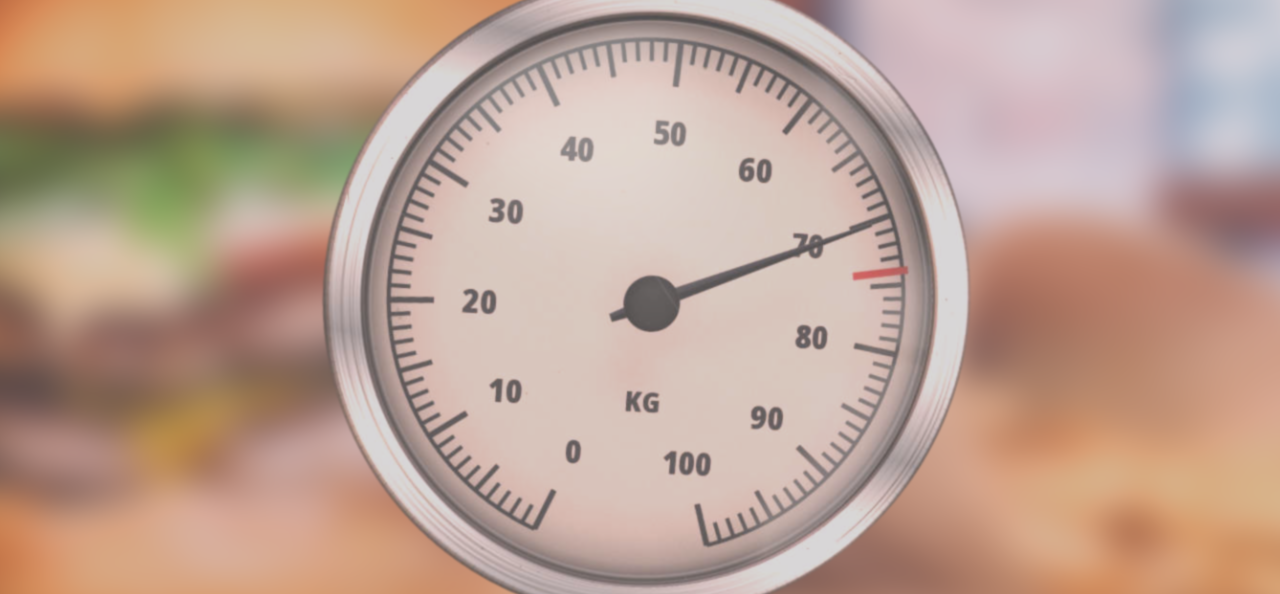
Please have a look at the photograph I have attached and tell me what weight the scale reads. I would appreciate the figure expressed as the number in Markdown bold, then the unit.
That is **70** kg
